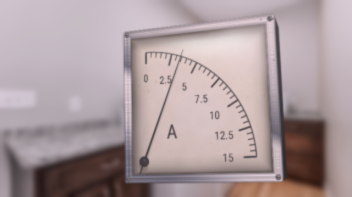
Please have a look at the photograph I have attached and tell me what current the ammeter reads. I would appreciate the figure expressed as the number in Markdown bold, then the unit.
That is **3.5** A
